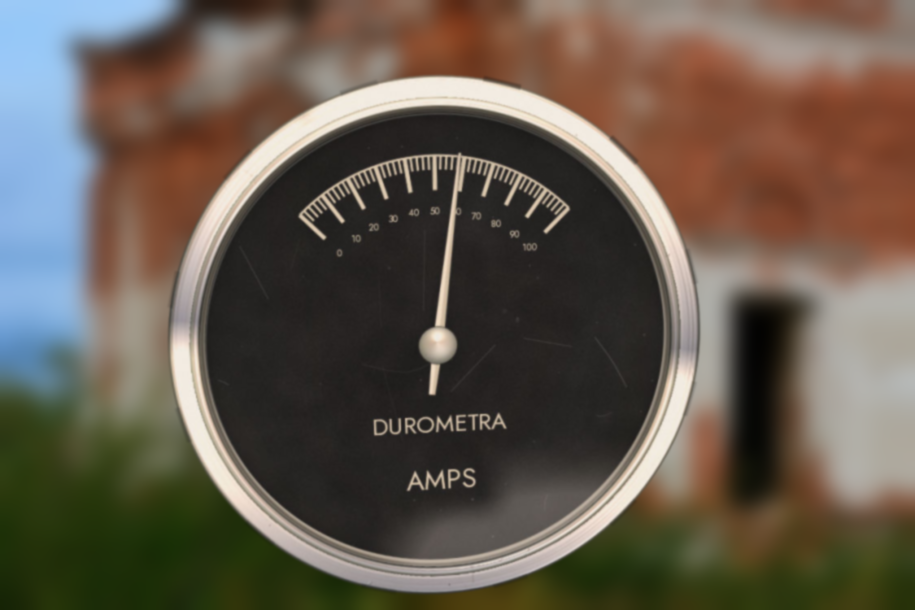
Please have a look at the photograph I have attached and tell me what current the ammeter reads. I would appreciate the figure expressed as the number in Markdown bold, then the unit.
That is **58** A
